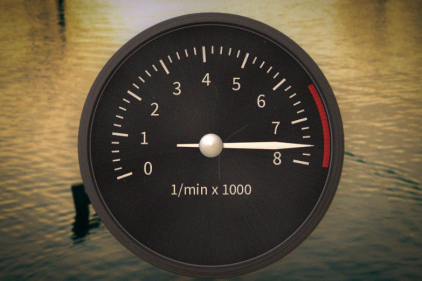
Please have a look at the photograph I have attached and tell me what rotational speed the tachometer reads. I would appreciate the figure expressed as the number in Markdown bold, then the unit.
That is **7600** rpm
